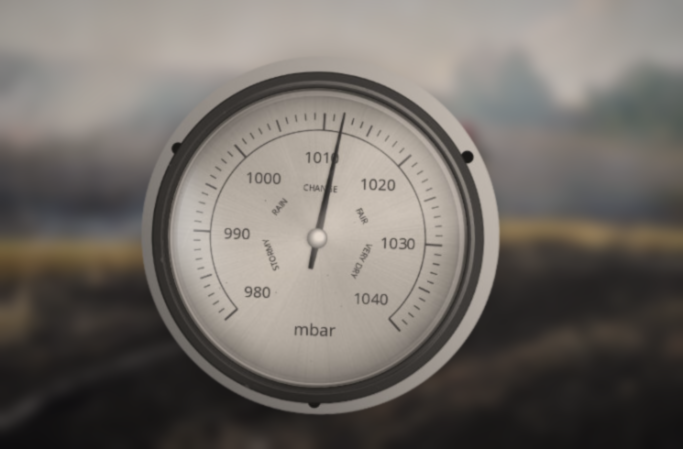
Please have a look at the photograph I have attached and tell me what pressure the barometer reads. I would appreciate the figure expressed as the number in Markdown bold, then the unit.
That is **1012** mbar
